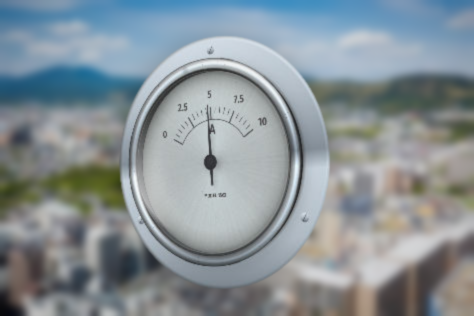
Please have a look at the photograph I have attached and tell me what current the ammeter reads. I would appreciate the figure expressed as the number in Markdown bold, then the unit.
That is **5** A
